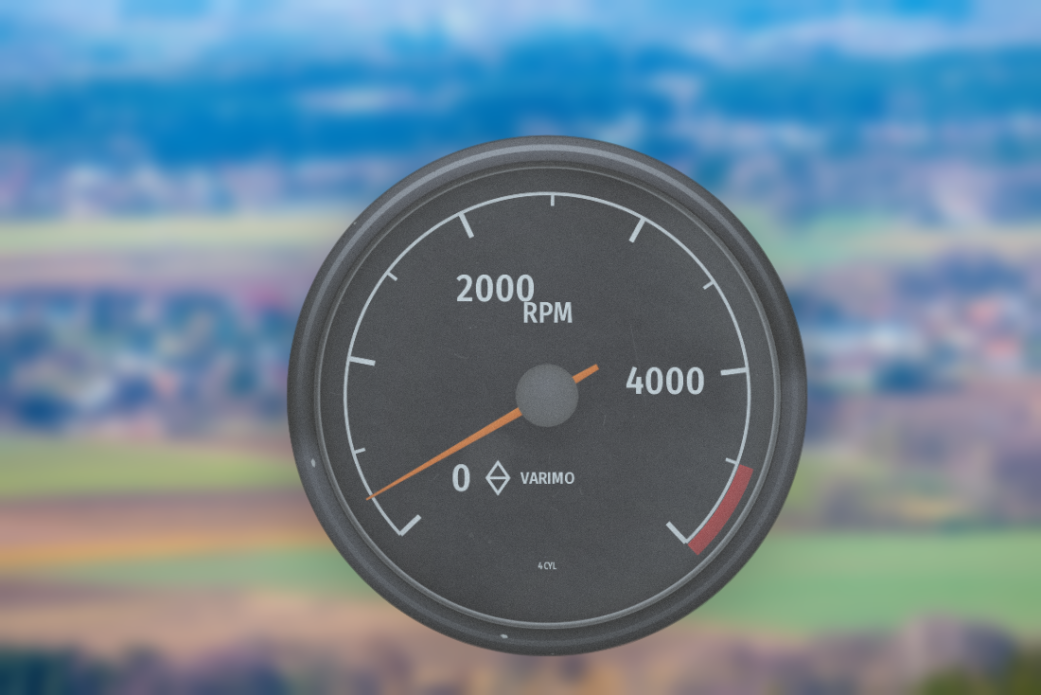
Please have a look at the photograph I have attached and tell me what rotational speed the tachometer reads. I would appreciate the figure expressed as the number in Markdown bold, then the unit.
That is **250** rpm
